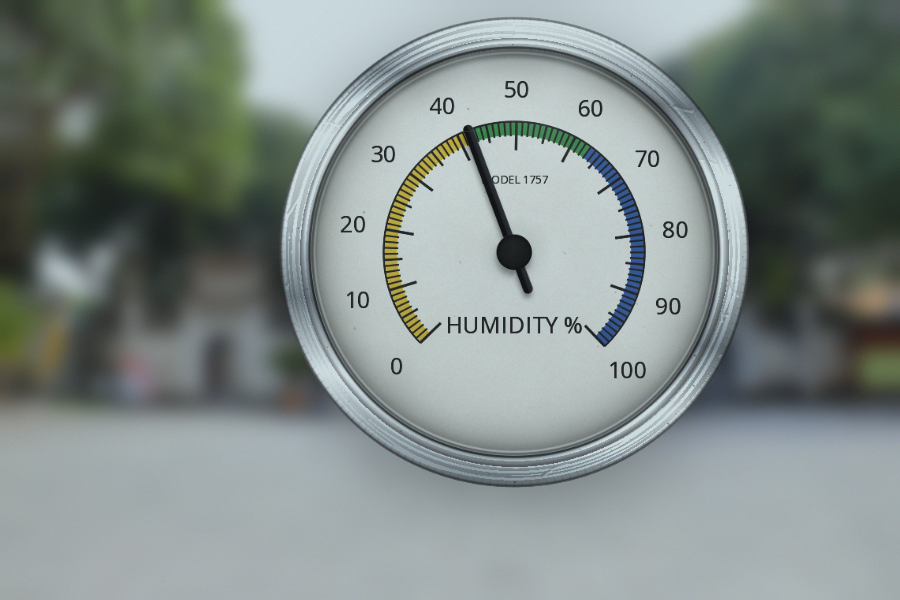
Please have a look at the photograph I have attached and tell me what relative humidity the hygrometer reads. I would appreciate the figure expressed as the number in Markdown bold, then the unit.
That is **42** %
